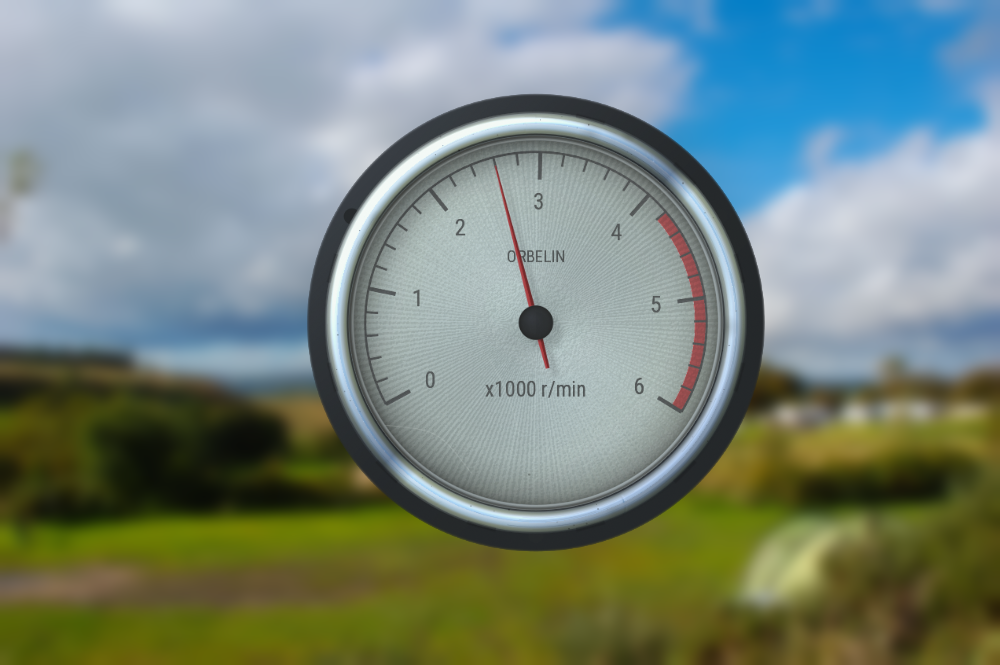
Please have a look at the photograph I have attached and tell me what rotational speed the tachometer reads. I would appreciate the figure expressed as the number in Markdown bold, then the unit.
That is **2600** rpm
